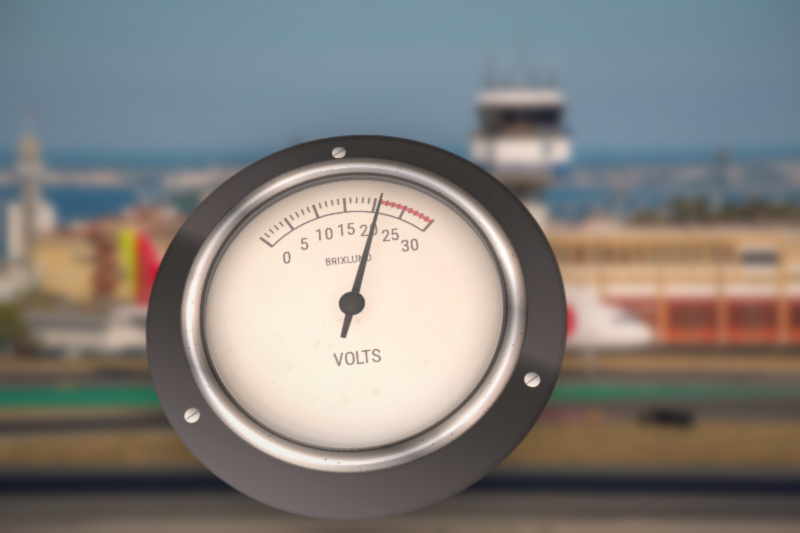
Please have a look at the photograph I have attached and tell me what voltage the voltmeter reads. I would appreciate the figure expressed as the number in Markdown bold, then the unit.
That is **21** V
